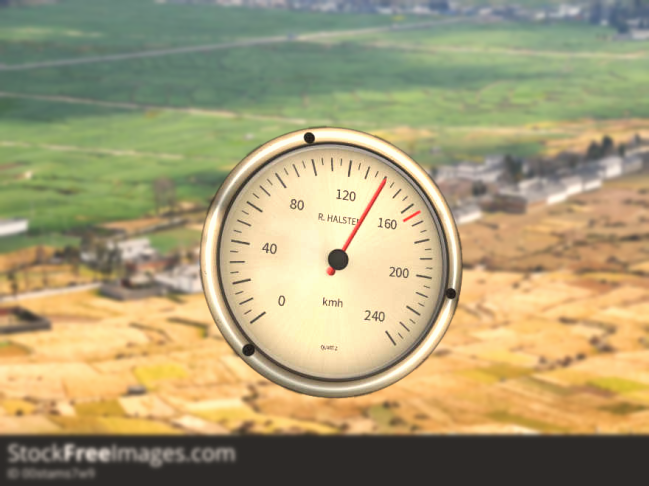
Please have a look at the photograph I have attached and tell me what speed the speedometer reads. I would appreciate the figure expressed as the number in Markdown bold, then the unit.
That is **140** km/h
